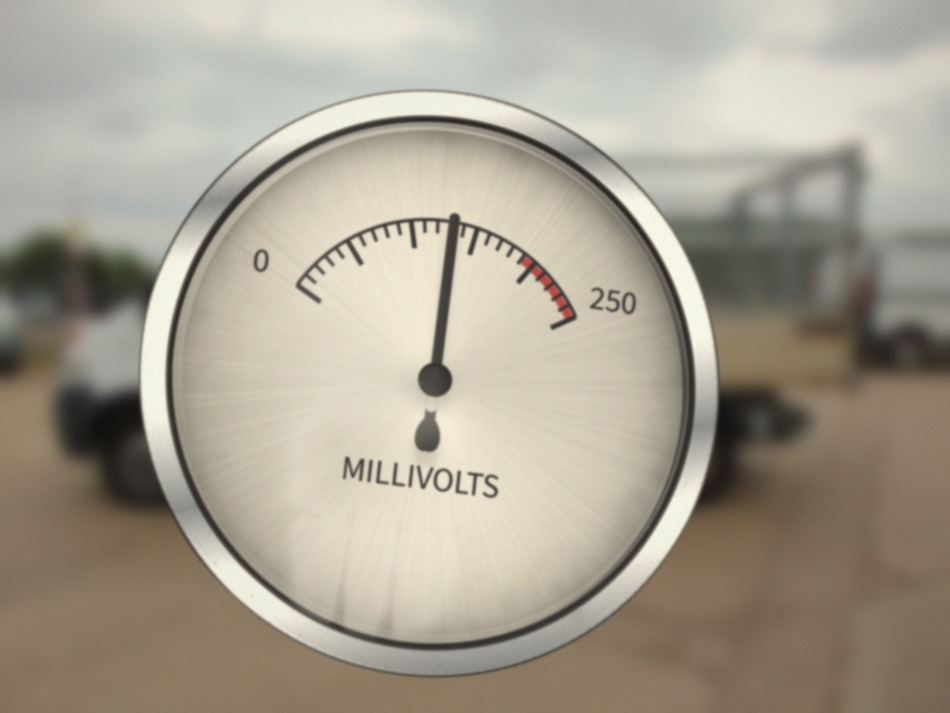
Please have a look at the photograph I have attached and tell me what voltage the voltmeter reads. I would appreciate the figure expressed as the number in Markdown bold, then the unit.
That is **130** mV
